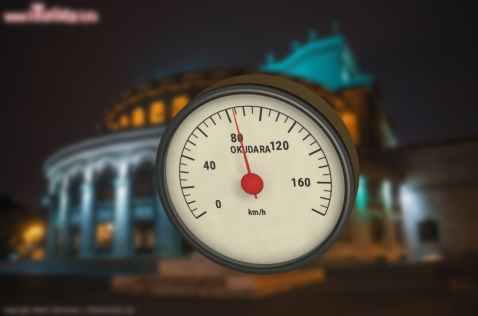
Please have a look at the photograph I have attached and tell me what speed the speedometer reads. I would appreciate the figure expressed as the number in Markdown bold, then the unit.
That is **85** km/h
